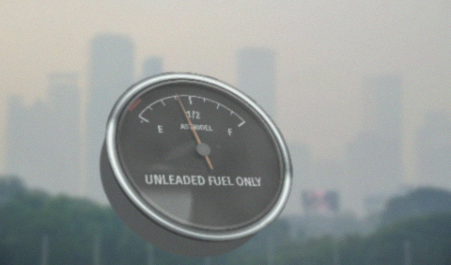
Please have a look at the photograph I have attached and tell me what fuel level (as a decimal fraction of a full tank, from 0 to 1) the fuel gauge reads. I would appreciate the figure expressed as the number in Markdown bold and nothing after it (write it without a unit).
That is **0.375**
